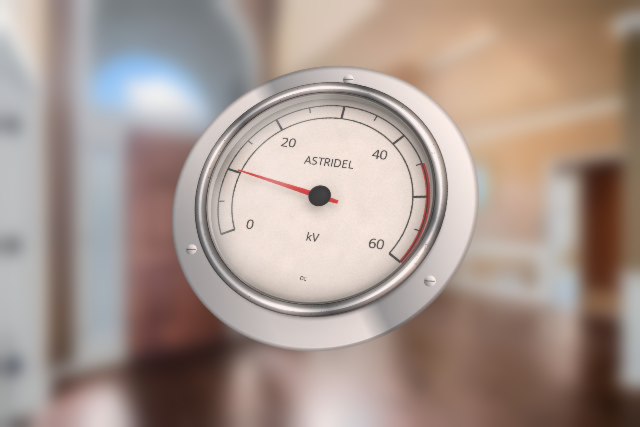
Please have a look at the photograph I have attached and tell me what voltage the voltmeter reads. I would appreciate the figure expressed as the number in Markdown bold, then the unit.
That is **10** kV
